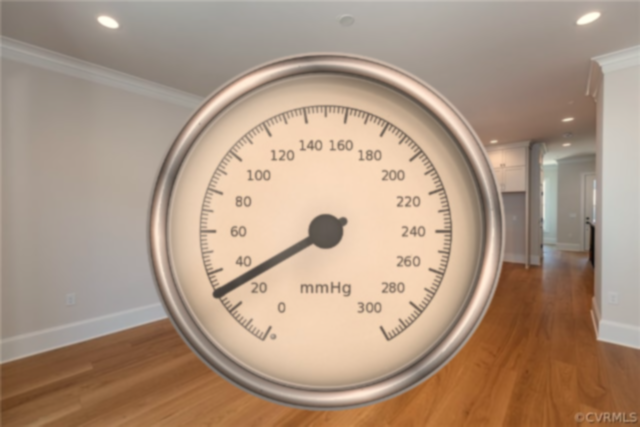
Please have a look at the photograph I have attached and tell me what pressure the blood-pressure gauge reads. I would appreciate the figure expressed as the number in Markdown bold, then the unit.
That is **30** mmHg
